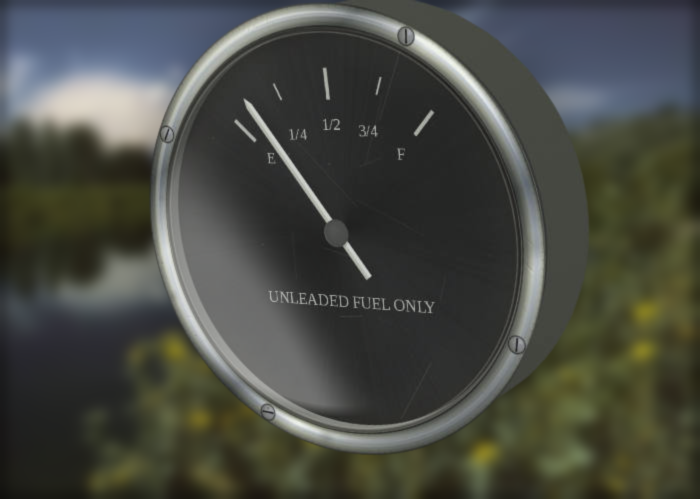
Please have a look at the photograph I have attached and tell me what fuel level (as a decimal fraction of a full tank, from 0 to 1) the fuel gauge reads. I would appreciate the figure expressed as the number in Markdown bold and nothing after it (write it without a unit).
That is **0.125**
